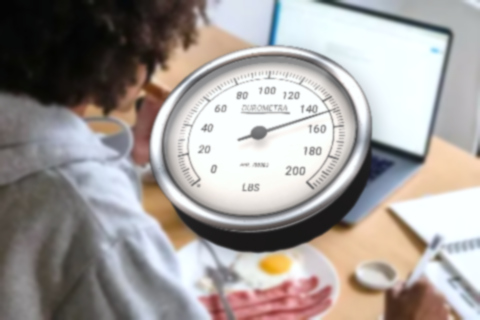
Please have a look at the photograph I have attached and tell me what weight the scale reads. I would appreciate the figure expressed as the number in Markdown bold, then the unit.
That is **150** lb
